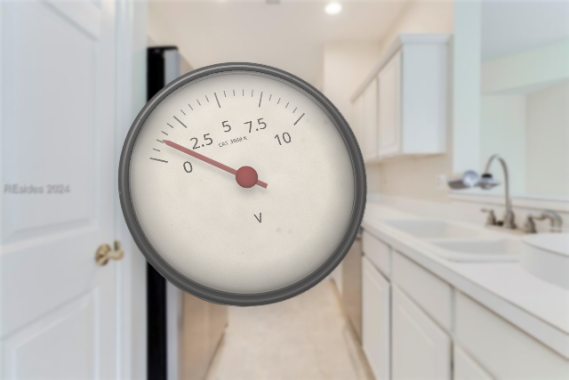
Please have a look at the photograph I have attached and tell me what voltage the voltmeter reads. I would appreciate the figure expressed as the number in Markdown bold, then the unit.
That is **1** V
